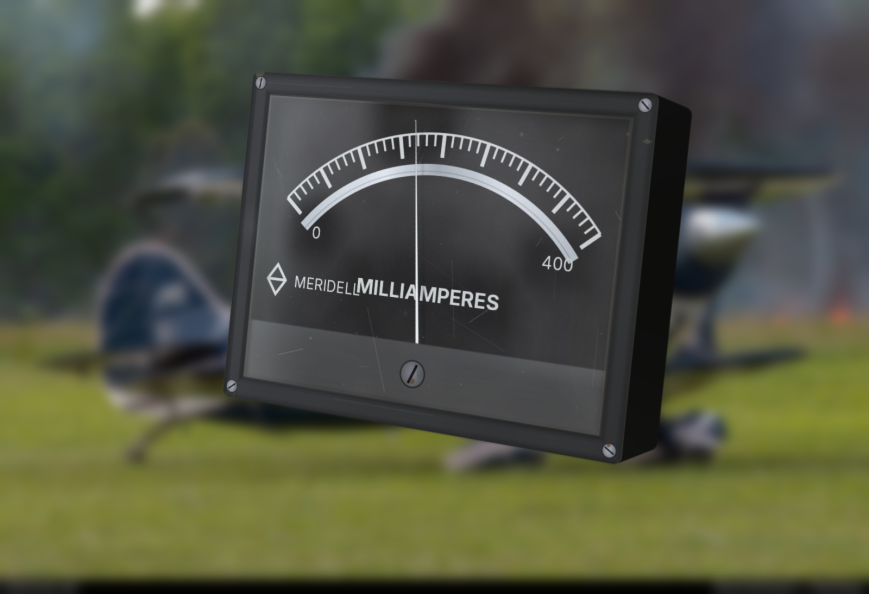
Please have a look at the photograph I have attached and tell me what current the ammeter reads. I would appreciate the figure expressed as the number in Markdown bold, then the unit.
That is **170** mA
